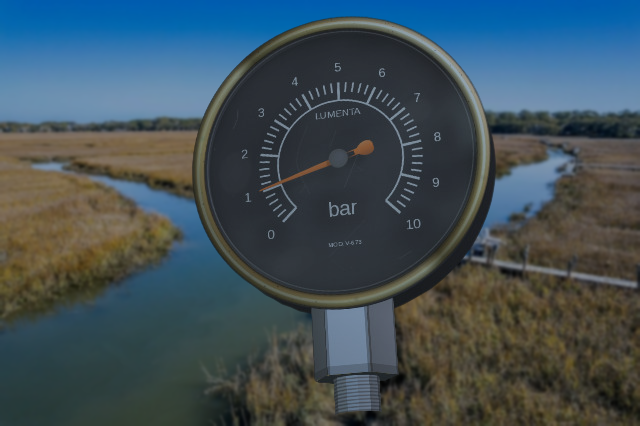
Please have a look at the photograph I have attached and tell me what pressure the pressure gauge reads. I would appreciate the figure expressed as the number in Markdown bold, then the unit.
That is **1** bar
